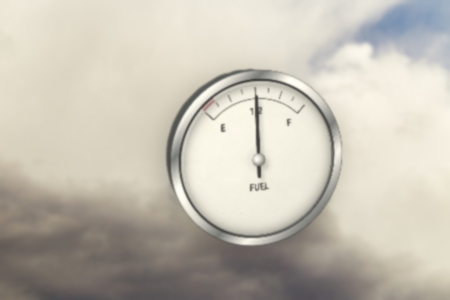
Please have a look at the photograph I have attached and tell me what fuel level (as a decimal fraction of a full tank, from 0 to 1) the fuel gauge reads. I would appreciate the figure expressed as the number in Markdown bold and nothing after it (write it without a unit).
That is **0.5**
